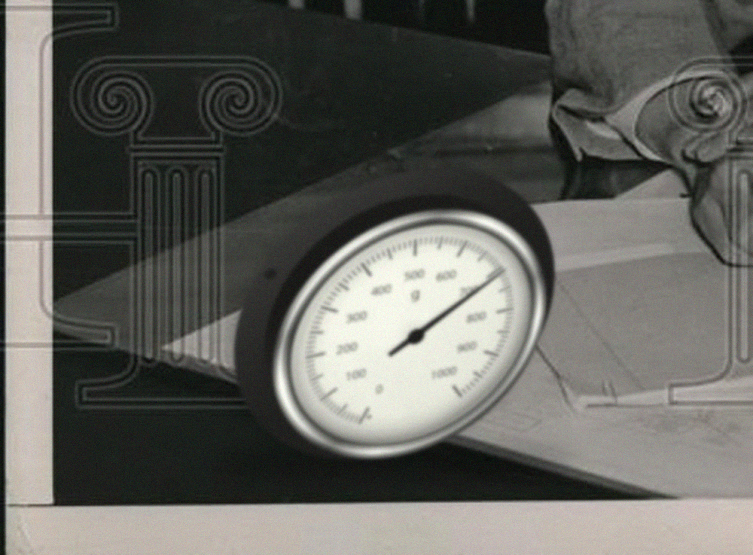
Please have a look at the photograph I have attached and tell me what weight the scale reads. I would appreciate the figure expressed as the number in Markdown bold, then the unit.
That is **700** g
